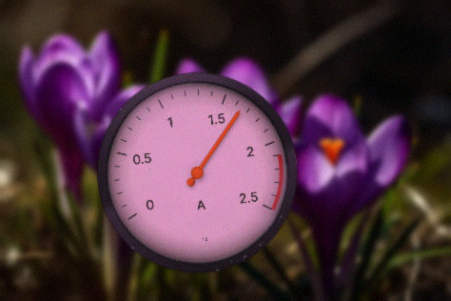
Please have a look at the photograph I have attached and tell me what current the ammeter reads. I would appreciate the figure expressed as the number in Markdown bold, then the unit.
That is **1.65** A
